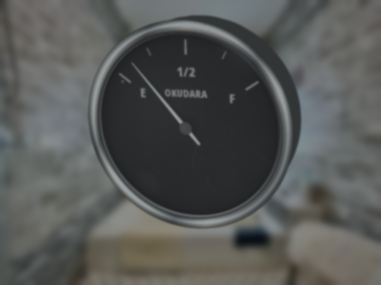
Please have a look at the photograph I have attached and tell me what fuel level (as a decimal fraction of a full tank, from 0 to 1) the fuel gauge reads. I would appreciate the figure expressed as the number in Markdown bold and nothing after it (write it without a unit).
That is **0.125**
